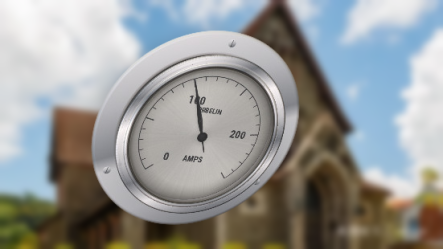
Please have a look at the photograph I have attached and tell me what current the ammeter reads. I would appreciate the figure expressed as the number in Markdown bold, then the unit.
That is **100** A
